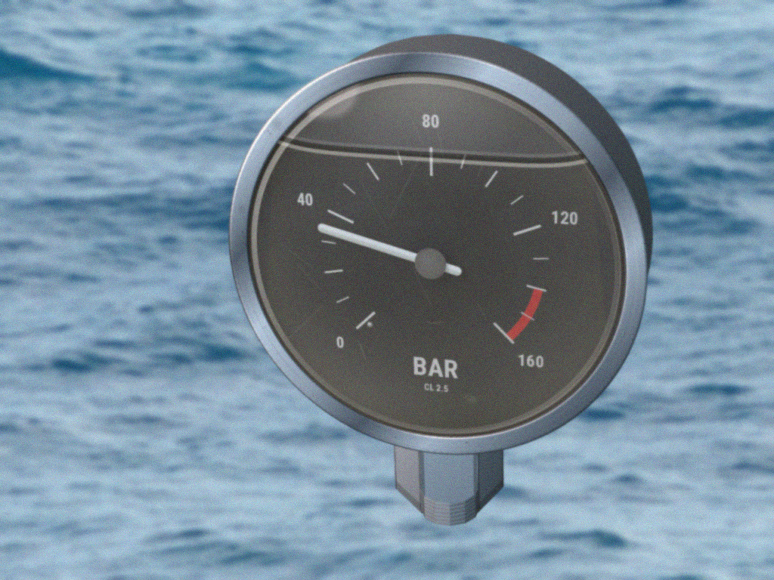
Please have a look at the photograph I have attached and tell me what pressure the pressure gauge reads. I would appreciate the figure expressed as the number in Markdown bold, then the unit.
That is **35** bar
